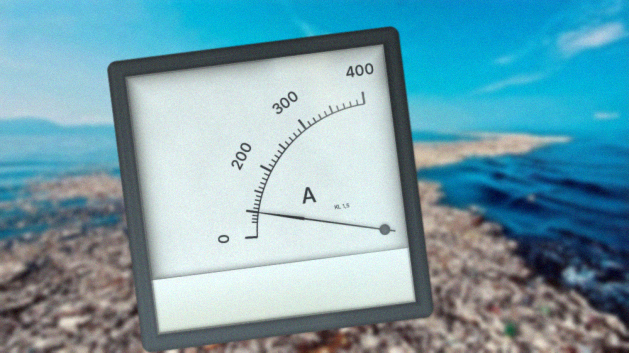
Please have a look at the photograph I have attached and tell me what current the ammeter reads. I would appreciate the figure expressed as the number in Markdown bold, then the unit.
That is **100** A
